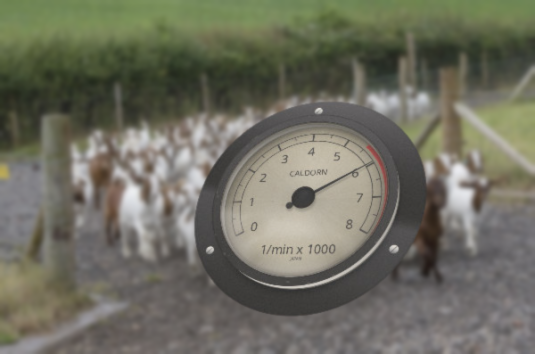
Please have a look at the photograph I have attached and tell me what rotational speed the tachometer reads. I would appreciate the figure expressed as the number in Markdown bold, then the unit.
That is **6000** rpm
